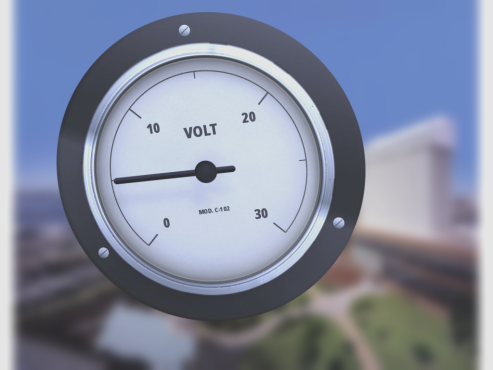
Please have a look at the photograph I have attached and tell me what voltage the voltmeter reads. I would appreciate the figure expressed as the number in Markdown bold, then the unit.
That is **5** V
